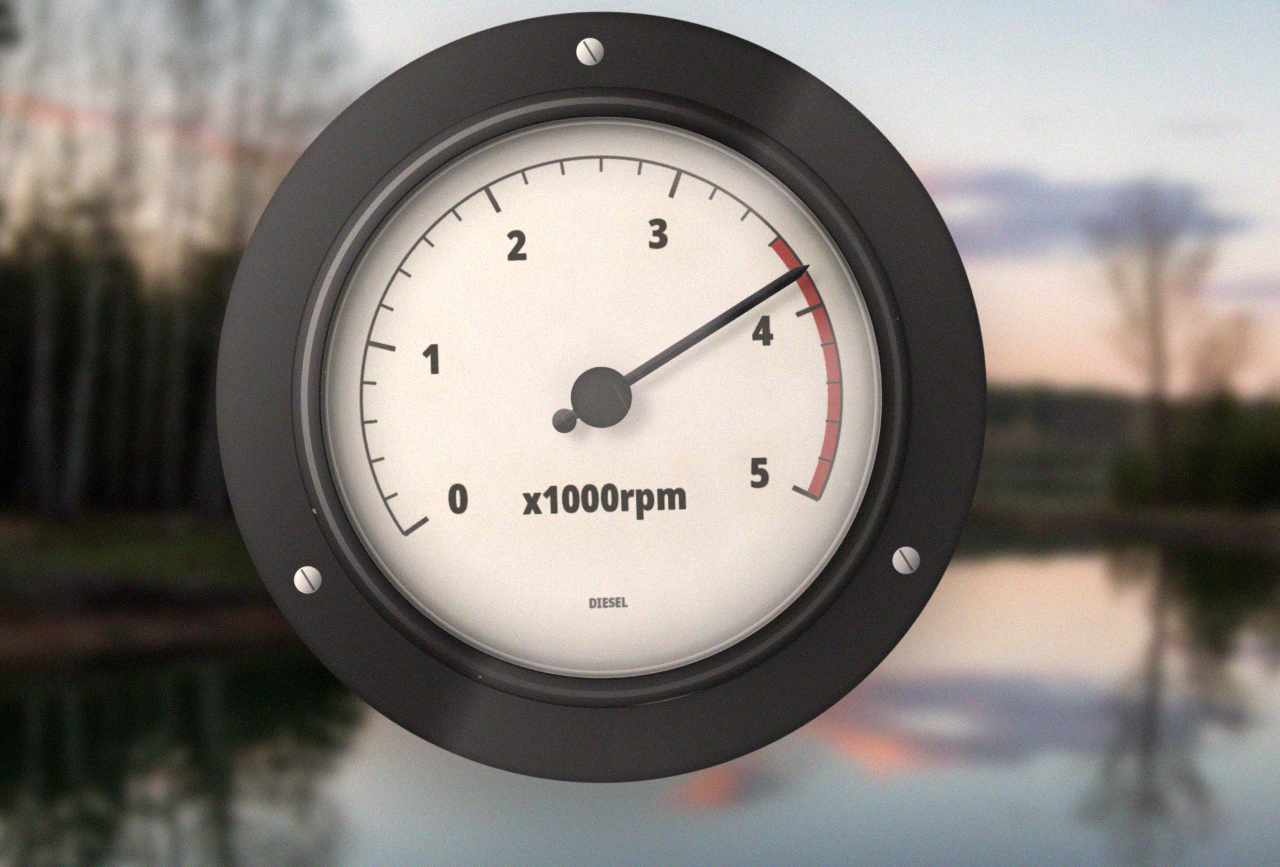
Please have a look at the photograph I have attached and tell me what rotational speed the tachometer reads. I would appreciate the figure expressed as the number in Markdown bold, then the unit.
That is **3800** rpm
